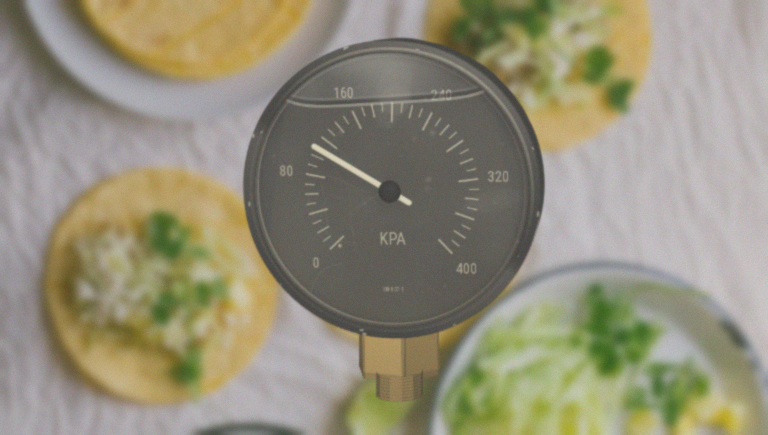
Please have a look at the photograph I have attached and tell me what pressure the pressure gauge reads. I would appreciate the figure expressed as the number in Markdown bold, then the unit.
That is **110** kPa
